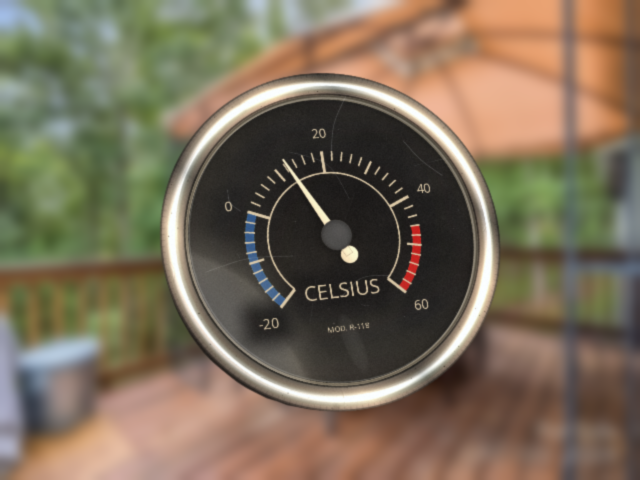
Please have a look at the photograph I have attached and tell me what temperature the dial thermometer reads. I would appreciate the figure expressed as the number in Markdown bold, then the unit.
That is **12** °C
